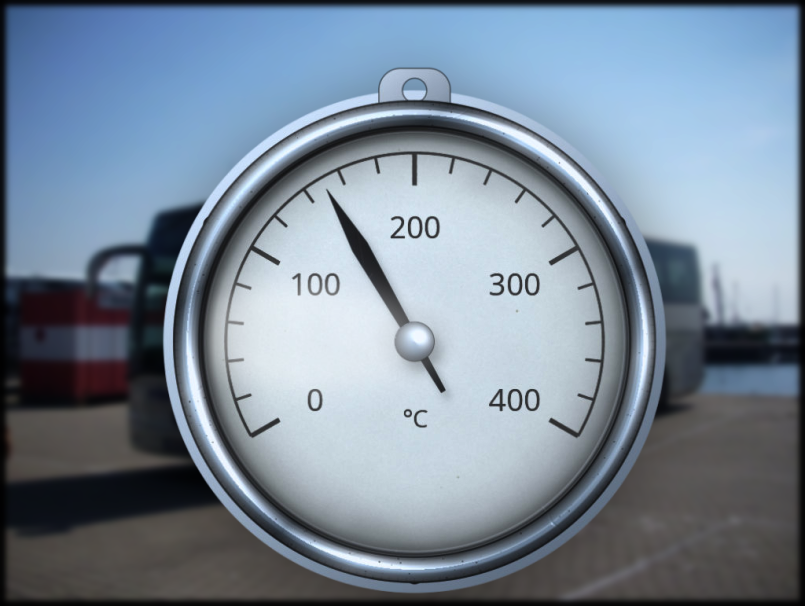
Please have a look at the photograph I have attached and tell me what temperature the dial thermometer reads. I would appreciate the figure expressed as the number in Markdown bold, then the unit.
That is **150** °C
